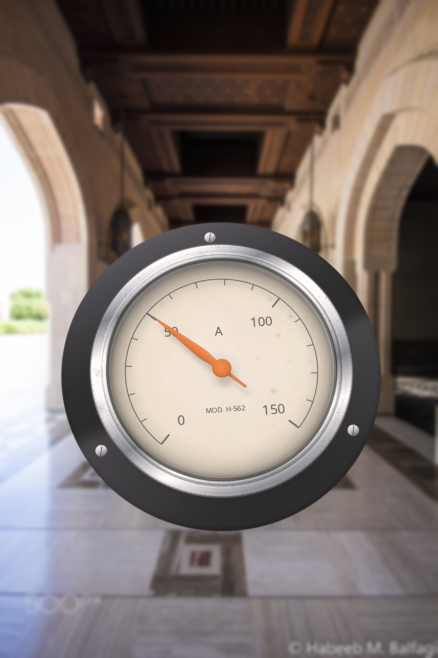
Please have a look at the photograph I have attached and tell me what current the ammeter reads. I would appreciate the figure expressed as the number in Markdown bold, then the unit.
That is **50** A
